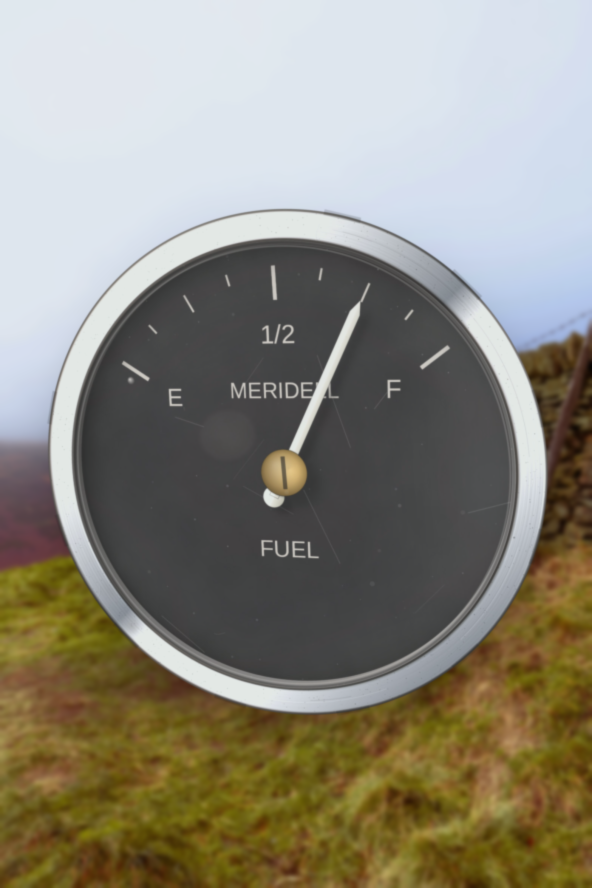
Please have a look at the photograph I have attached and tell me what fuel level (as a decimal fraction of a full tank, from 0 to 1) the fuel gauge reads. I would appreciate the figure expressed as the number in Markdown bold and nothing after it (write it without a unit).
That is **0.75**
